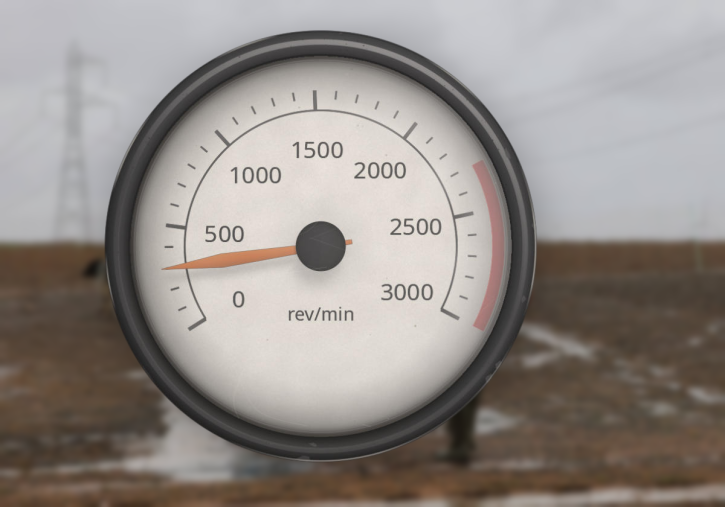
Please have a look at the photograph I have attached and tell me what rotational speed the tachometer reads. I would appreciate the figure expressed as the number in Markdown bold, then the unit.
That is **300** rpm
